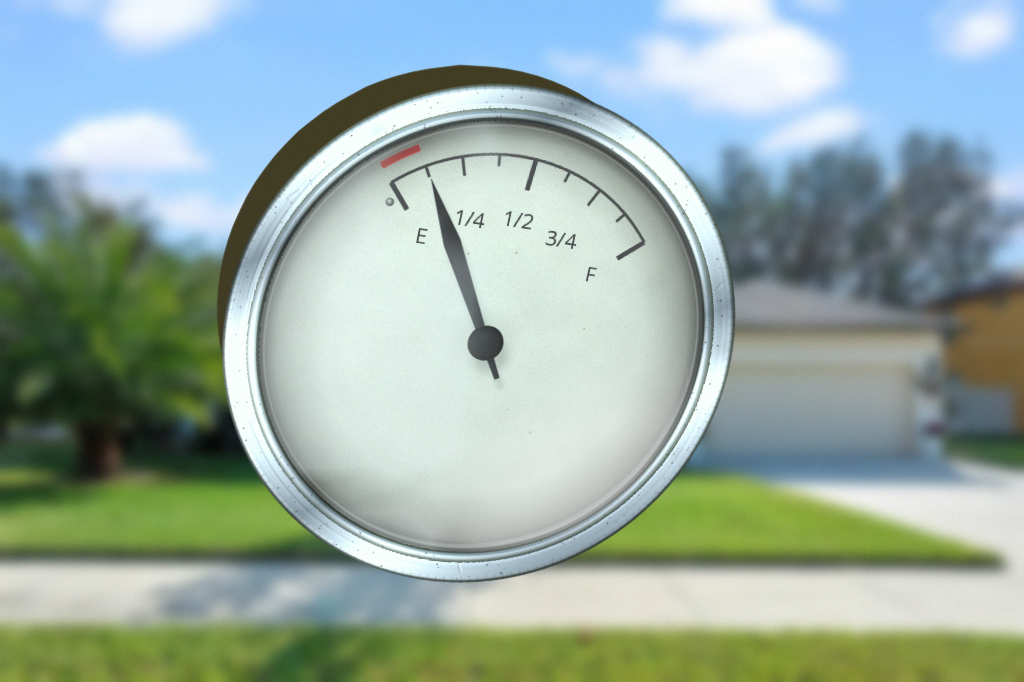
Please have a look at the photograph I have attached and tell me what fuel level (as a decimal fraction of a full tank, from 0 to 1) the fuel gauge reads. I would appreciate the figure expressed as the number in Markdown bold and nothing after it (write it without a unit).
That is **0.125**
